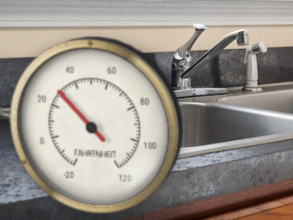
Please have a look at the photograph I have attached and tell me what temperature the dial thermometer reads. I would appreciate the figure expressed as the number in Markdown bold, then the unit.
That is **30** °F
